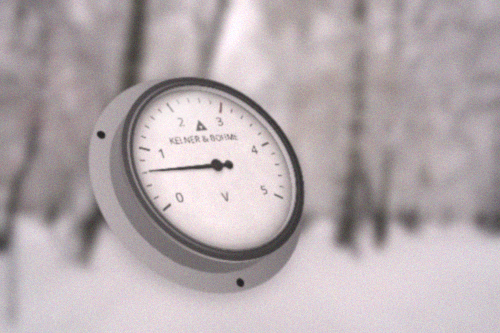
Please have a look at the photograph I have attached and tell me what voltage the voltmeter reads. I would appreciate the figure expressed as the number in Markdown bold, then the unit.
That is **0.6** V
